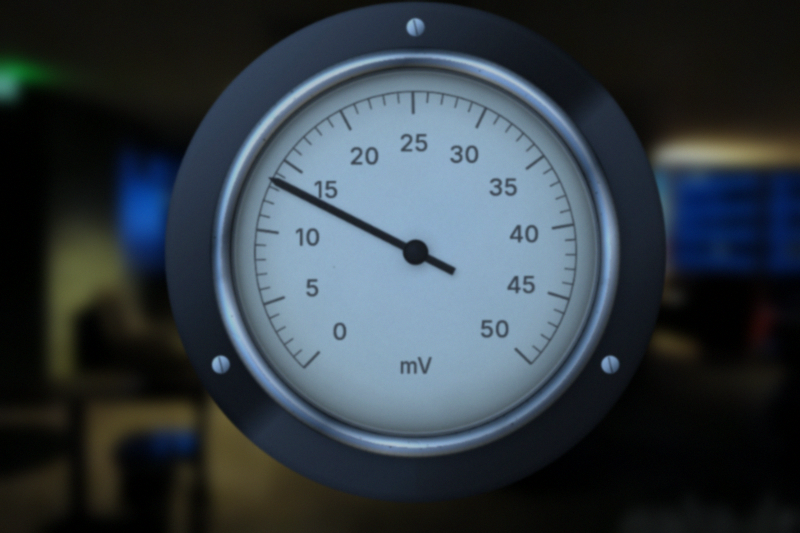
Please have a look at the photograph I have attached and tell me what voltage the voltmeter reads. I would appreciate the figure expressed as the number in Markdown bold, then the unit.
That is **13.5** mV
